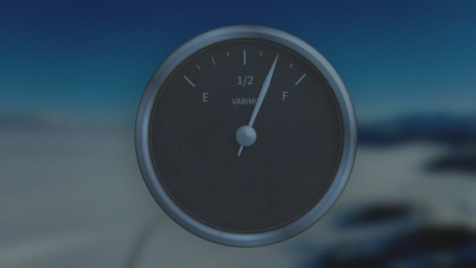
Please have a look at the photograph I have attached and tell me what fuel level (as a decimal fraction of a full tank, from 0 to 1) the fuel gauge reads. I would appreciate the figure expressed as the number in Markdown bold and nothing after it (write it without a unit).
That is **0.75**
